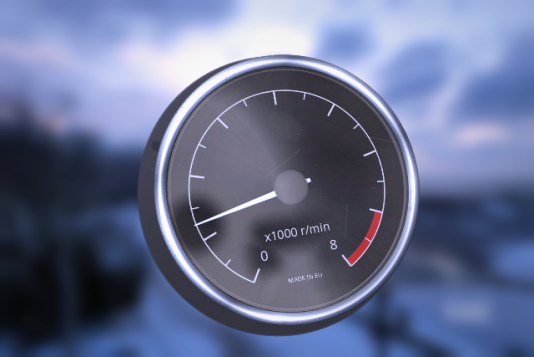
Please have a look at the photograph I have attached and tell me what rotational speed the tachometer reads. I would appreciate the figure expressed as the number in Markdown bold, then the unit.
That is **1250** rpm
